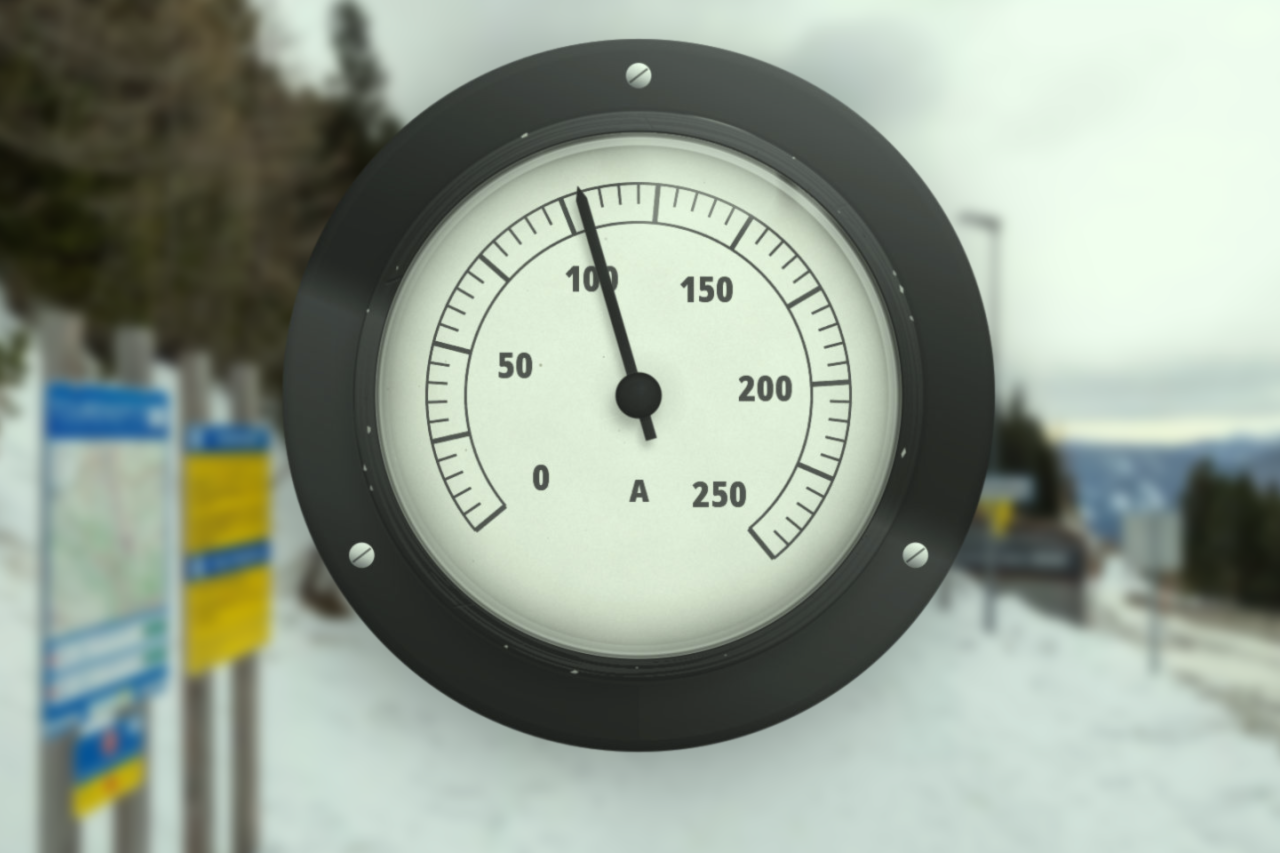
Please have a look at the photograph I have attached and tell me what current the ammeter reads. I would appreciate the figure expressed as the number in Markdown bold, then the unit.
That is **105** A
